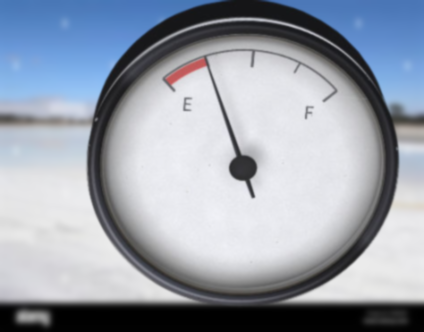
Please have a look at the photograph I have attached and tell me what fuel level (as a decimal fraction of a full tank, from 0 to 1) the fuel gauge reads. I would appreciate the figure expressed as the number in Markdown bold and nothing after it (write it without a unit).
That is **0.25**
